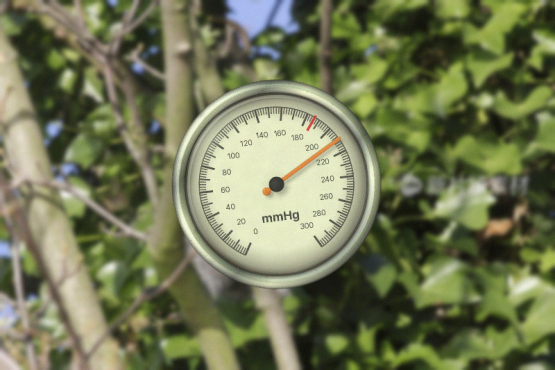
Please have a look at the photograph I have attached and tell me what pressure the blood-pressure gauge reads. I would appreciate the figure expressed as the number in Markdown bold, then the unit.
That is **210** mmHg
